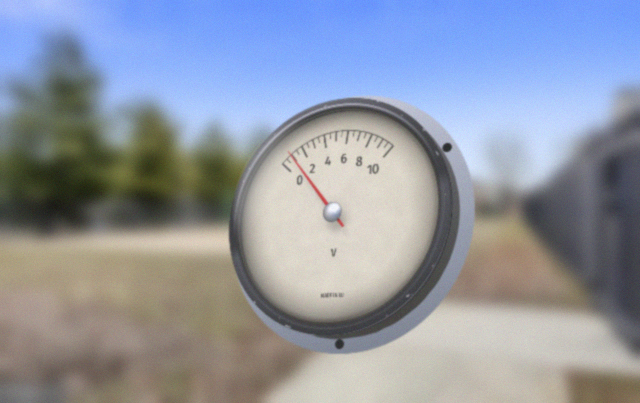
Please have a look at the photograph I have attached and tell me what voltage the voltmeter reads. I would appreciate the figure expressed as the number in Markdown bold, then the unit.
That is **1** V
